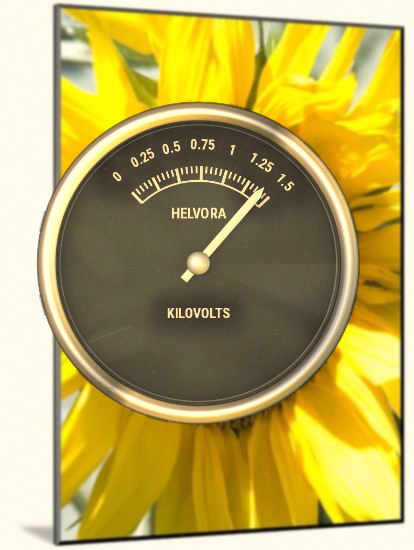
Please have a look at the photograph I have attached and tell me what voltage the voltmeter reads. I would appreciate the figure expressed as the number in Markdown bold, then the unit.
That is **1.4** kV
